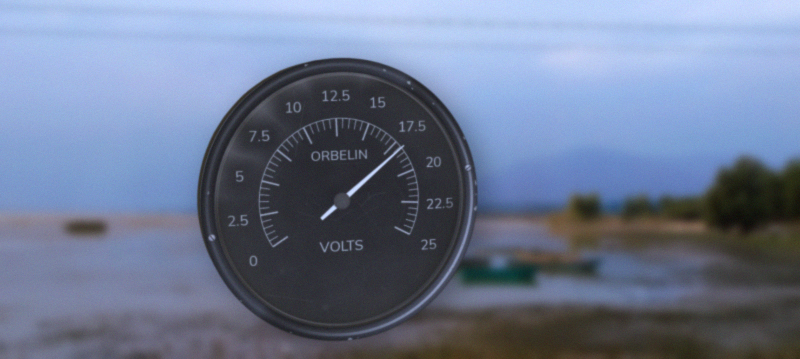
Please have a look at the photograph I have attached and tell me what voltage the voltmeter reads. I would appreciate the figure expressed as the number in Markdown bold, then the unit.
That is **18** V
